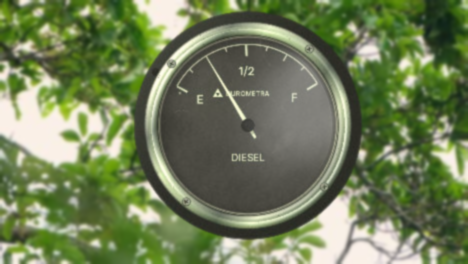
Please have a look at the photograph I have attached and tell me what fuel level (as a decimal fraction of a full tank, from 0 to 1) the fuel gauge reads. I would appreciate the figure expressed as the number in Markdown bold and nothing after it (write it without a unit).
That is **0.25**
